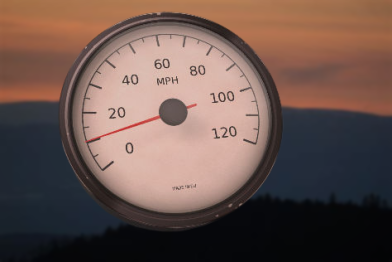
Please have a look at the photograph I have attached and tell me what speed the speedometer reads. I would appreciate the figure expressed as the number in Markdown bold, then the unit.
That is **10** mph
